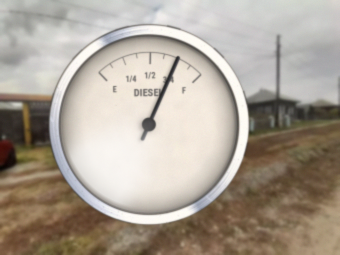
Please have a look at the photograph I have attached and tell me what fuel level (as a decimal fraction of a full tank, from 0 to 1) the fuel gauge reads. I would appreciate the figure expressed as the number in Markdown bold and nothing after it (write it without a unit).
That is **0.75**
